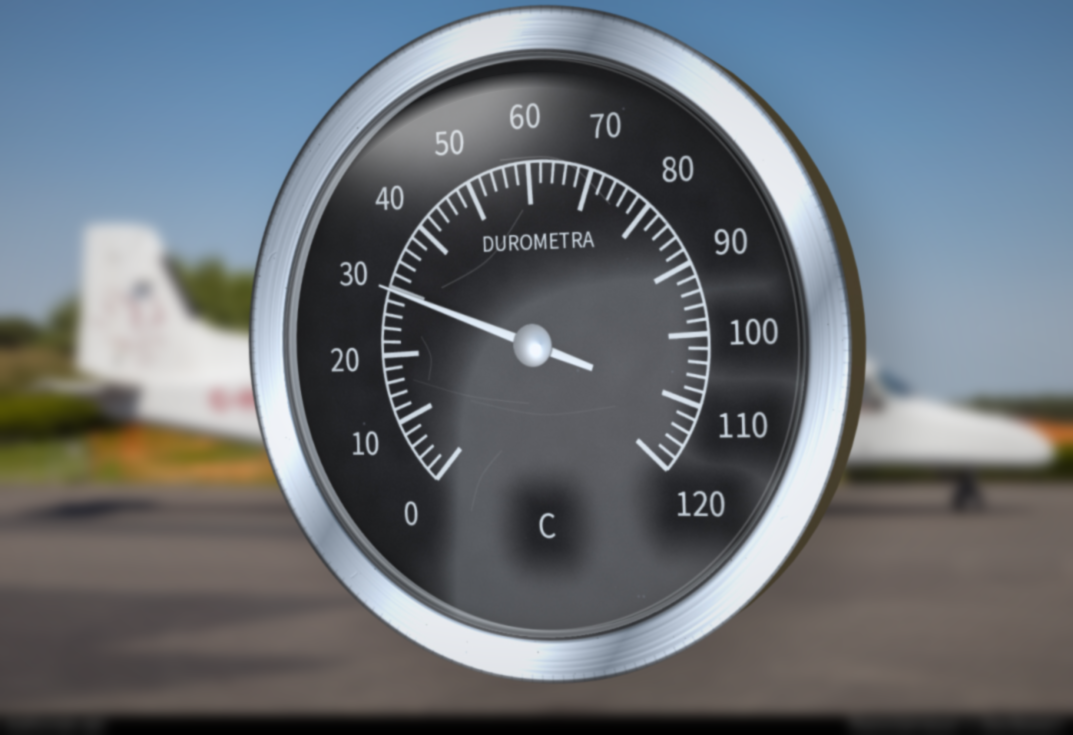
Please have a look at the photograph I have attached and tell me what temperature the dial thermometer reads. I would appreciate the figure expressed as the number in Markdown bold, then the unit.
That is **30** °C
